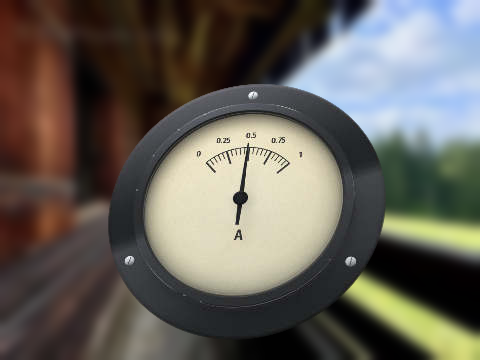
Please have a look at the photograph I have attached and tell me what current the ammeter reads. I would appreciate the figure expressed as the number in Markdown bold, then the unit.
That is **0.5** A
